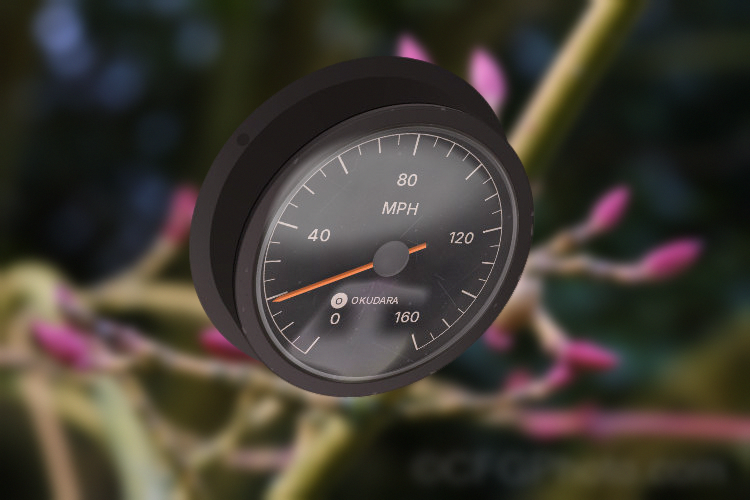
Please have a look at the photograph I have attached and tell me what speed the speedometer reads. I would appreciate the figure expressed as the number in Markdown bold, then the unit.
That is **20** mph
